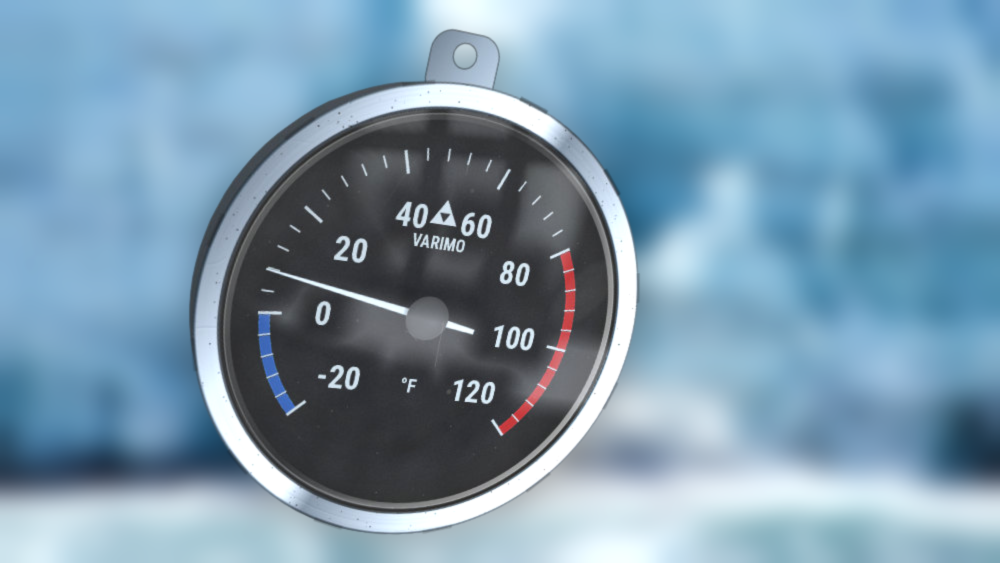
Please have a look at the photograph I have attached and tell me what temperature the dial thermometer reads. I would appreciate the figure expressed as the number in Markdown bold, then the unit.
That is **8** °F
